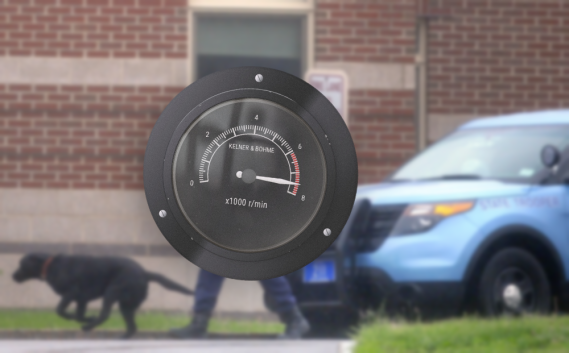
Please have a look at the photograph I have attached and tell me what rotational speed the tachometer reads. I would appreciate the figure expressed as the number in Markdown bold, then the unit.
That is **7500** rpm
